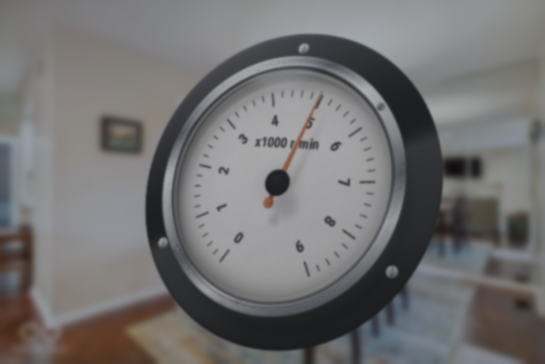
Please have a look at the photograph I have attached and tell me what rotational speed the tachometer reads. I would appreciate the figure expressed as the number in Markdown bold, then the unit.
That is **5000** rpm
